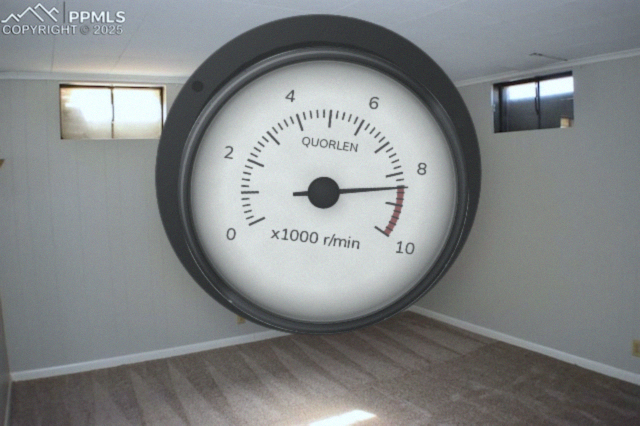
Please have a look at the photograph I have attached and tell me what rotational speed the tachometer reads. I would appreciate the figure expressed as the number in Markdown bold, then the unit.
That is **8400** rpm
